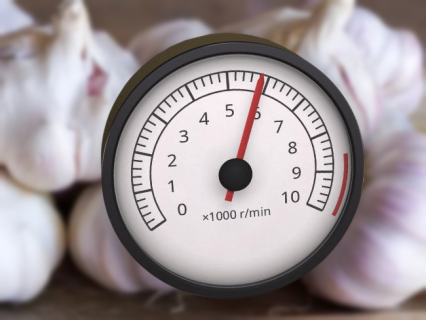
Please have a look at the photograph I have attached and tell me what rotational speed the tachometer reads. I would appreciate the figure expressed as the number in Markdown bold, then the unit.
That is **5800** rpm
